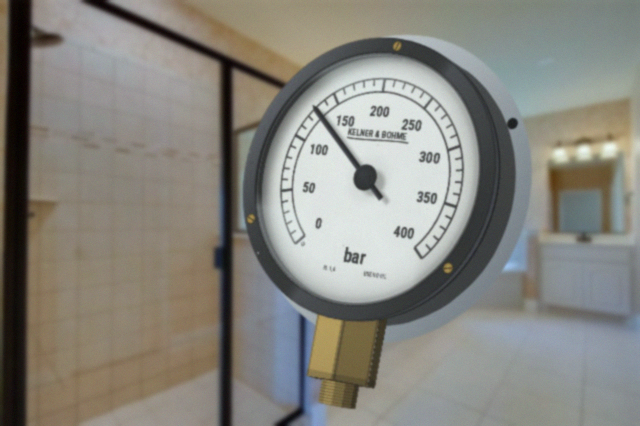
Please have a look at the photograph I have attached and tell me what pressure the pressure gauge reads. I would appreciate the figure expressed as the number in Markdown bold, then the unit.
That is **130** bar
